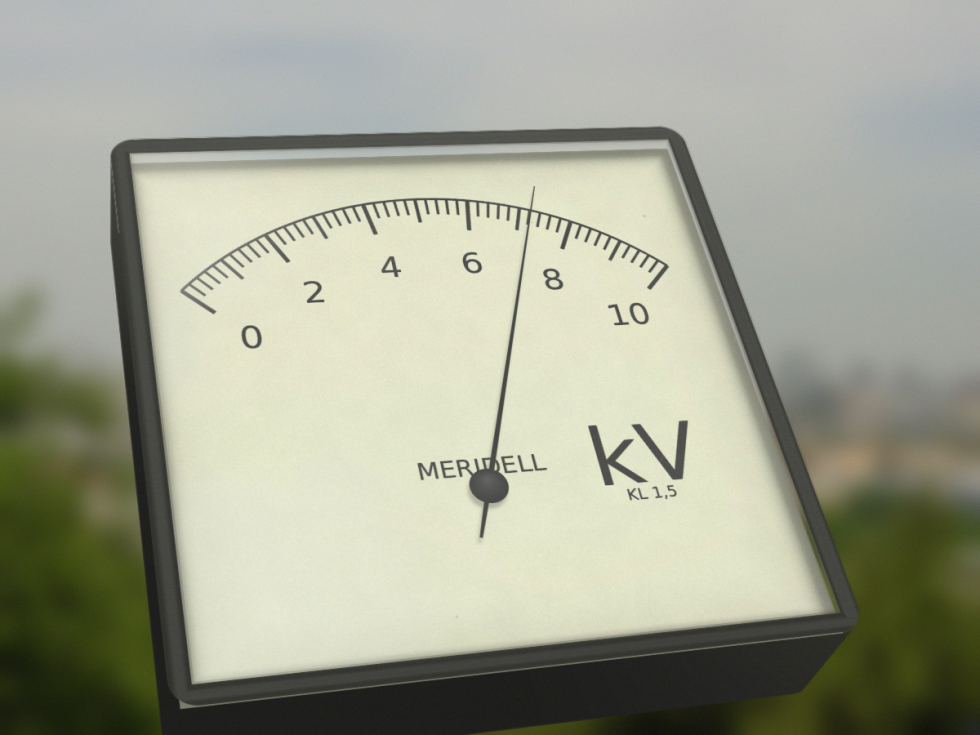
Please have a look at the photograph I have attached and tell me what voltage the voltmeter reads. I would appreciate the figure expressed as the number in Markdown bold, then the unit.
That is **7.2** kV
